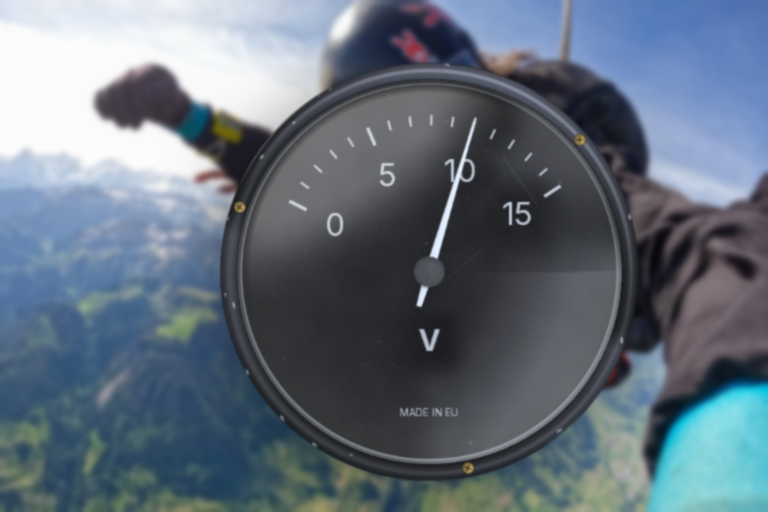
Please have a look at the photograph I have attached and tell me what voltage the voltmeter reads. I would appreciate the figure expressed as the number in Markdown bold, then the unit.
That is **10** V
